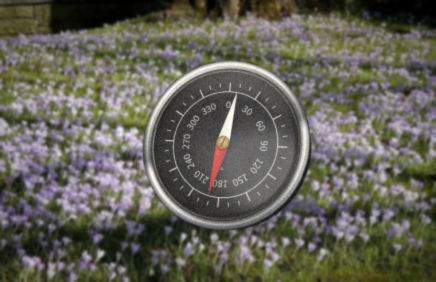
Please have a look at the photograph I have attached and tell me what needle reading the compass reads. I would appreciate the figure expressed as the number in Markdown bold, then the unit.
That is **190** °
